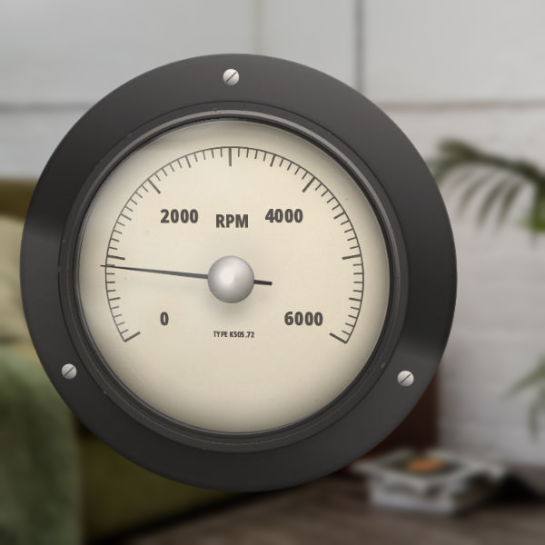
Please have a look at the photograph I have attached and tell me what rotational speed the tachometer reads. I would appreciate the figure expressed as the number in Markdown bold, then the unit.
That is **900** rpm
